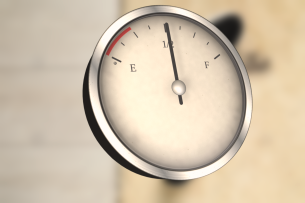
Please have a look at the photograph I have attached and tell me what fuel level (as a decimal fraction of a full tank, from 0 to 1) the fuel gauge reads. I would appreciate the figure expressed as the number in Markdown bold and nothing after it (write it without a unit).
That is **0.5**
